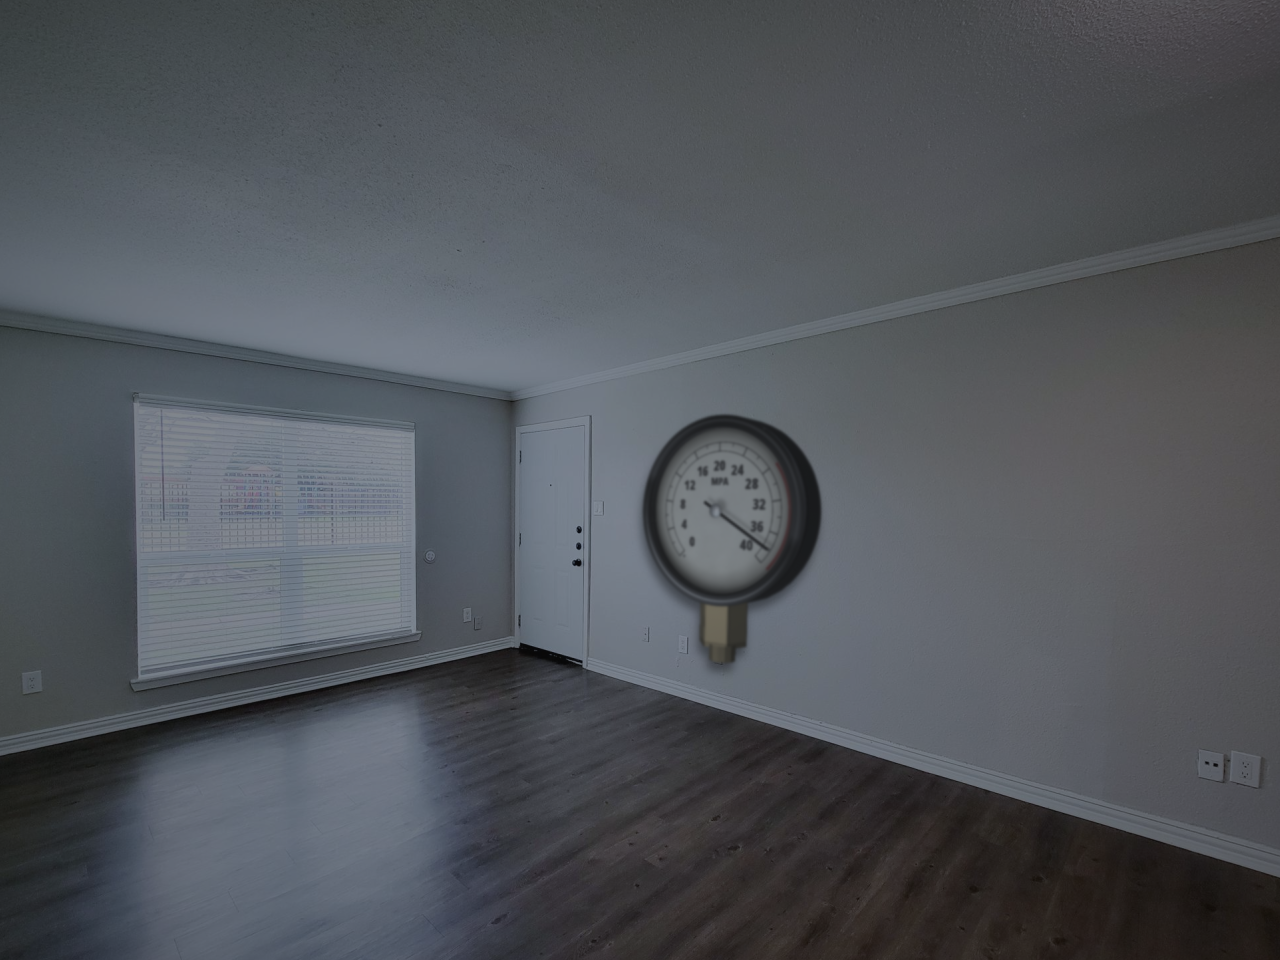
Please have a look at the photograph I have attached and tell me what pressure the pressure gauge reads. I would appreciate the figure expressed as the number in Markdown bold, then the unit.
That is **38** MPa
